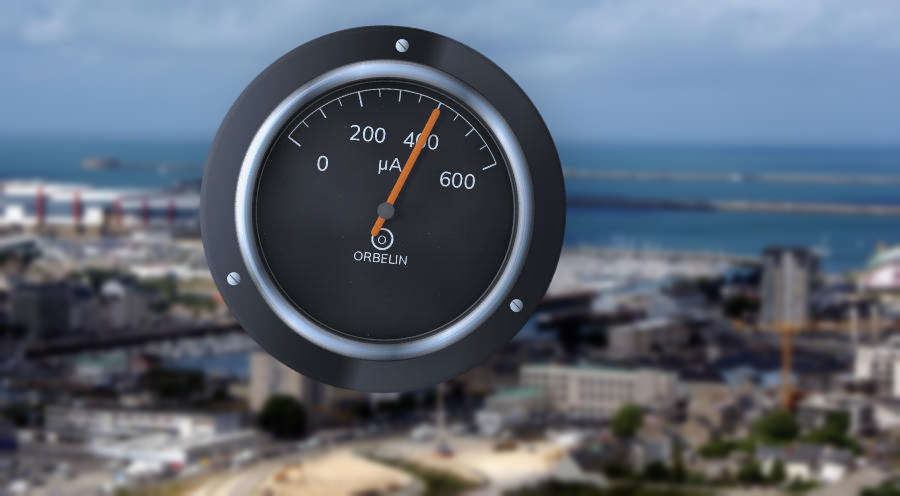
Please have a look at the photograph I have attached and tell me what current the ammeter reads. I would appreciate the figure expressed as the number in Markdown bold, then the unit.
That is **400** µA
